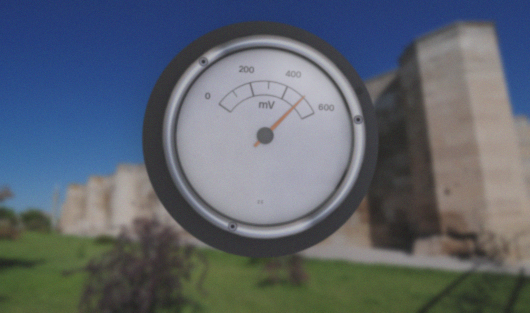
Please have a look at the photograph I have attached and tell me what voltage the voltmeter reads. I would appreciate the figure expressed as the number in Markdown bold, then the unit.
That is **500** mV
